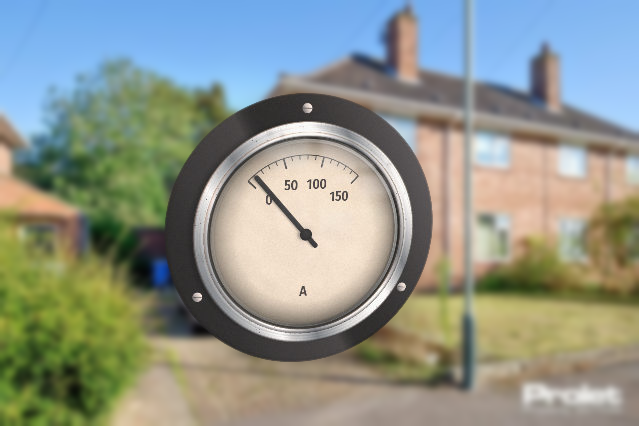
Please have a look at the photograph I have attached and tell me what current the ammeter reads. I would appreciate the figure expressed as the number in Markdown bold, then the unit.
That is **10** A
